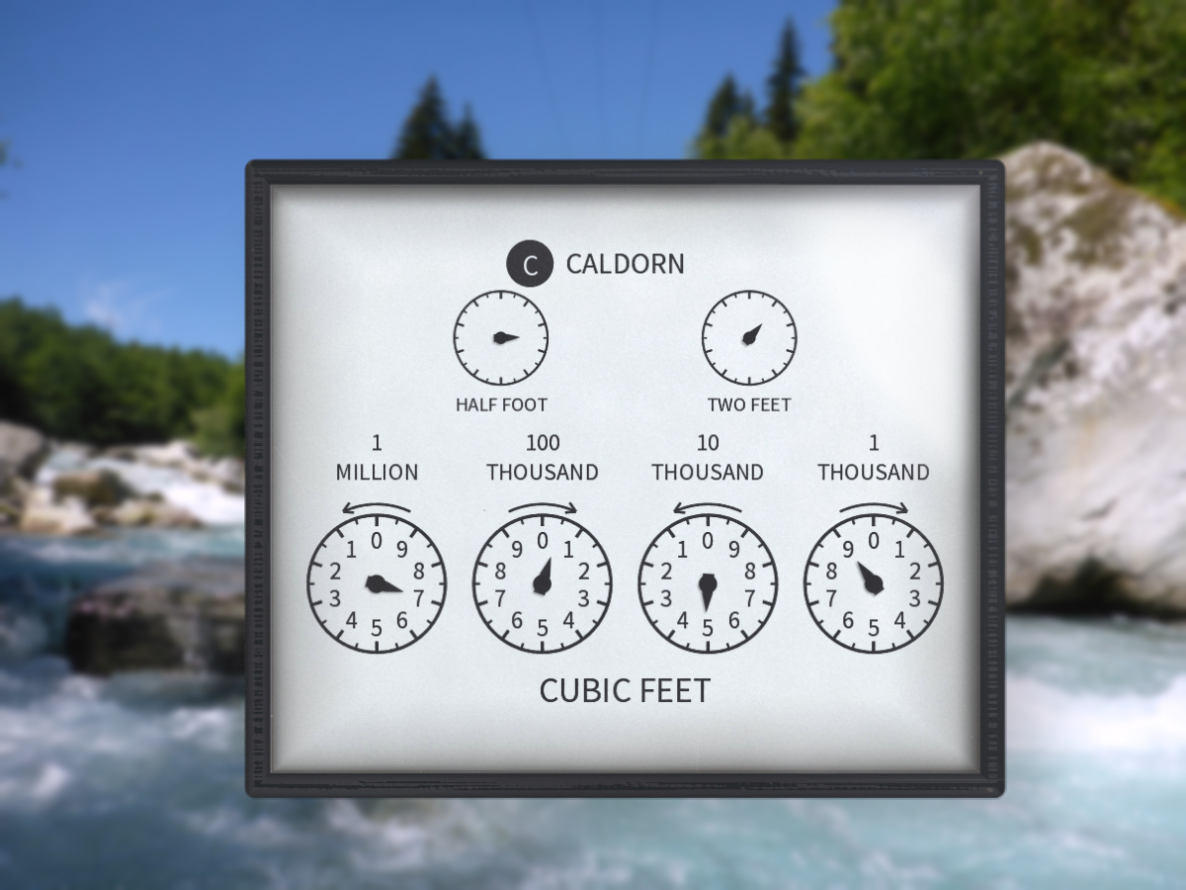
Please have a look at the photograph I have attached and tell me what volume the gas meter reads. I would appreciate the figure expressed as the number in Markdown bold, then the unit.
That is **704900** ft³
